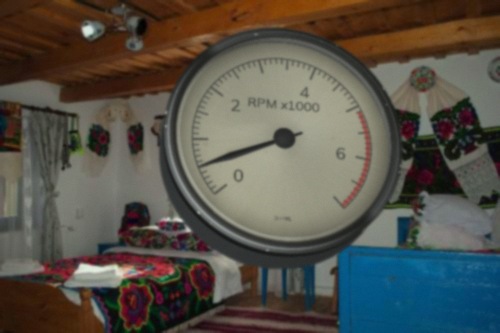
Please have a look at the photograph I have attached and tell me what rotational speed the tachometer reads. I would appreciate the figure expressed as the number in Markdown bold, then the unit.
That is **500** rpm
